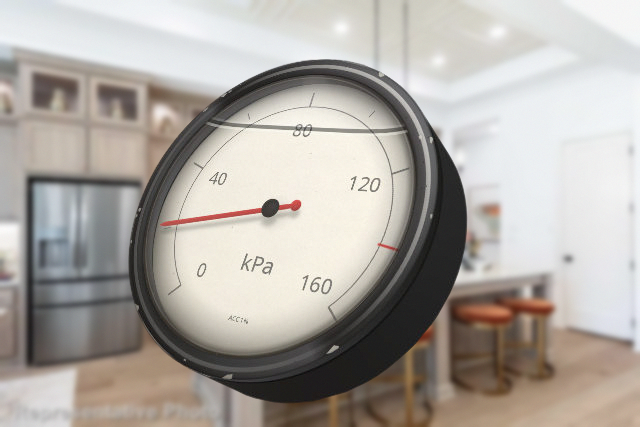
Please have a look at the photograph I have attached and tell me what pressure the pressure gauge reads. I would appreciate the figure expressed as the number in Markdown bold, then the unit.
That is **20** kPa
